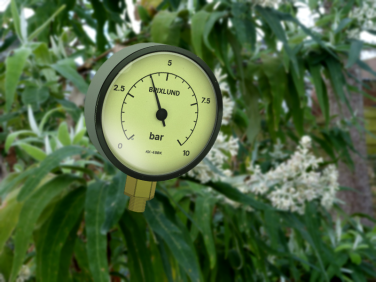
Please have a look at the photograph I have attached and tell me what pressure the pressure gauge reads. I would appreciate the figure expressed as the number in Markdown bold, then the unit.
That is **4** bar
